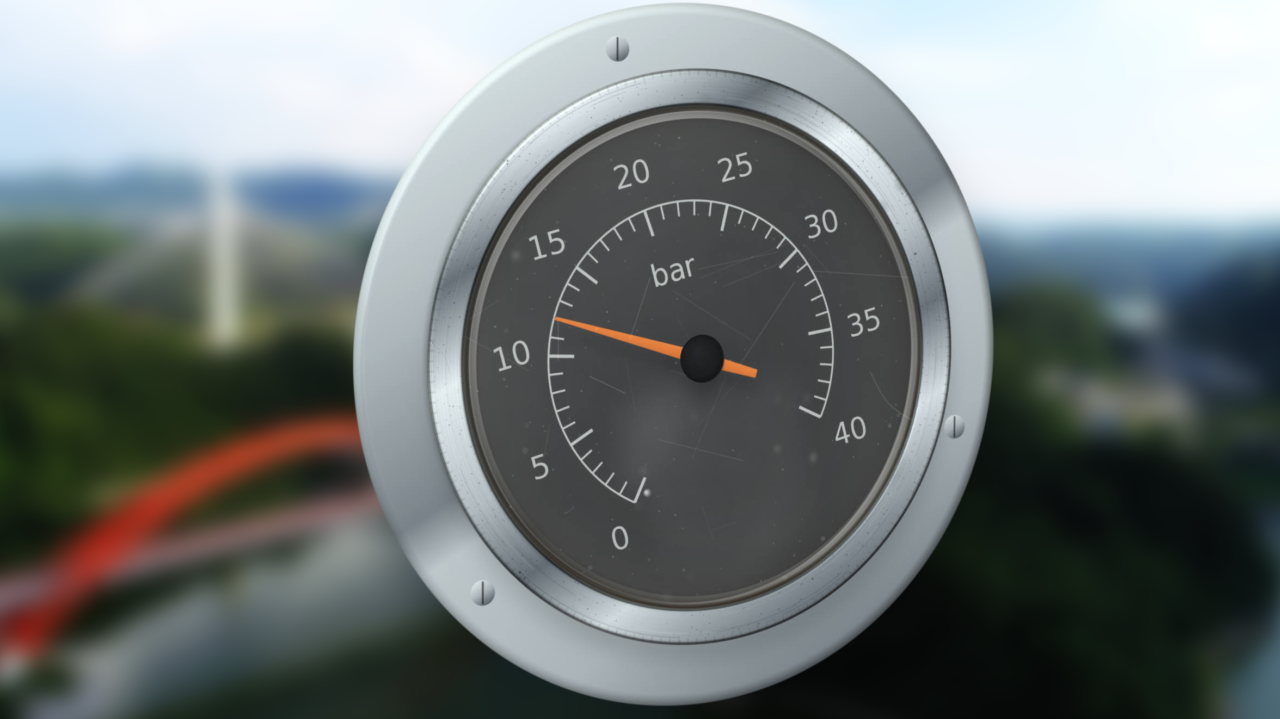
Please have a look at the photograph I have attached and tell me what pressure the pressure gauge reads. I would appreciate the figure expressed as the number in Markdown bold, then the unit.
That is **12** bar
